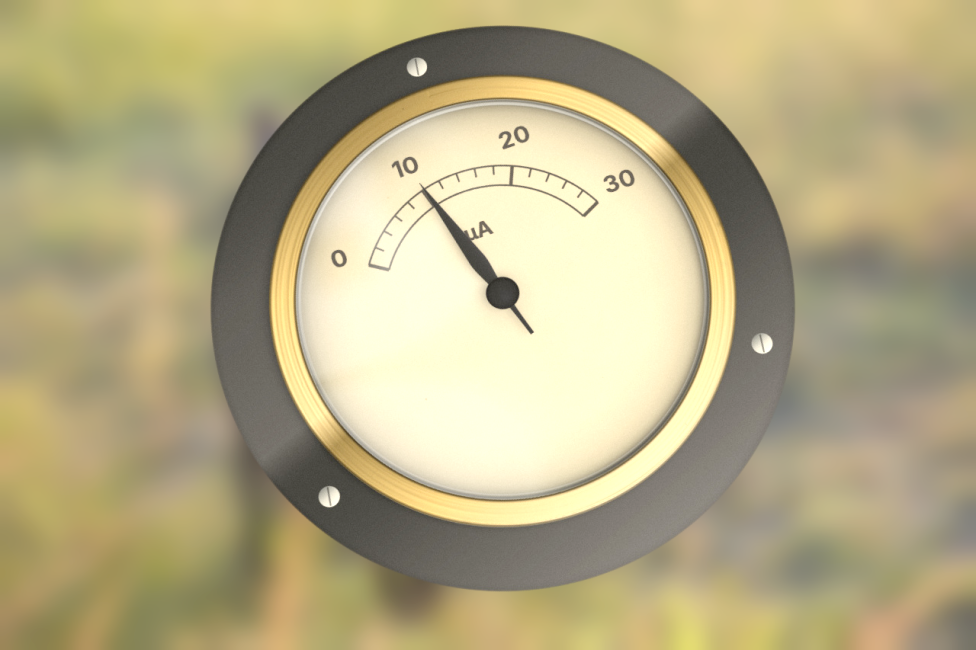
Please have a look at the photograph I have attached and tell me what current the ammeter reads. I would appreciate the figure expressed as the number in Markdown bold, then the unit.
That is **10** µA
